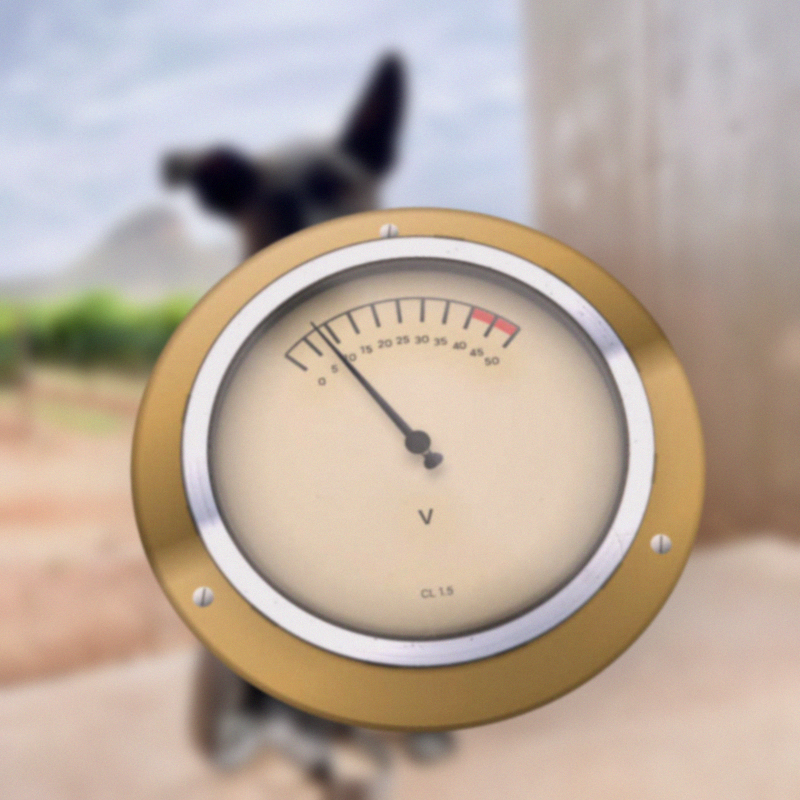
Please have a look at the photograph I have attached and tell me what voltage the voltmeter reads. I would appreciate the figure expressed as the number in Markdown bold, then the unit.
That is **7.5** V
